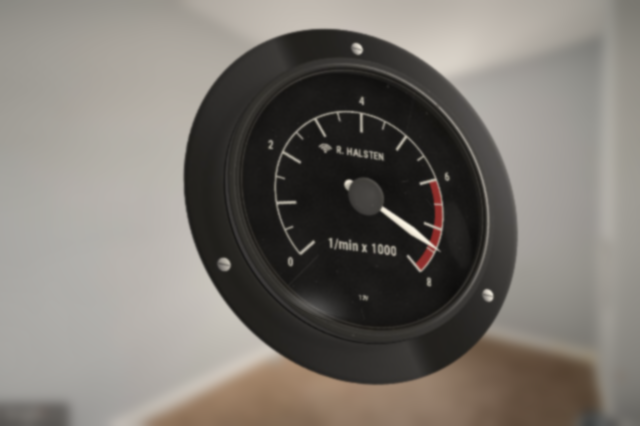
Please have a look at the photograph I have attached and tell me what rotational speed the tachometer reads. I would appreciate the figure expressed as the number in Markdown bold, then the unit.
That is **7500** rpm
